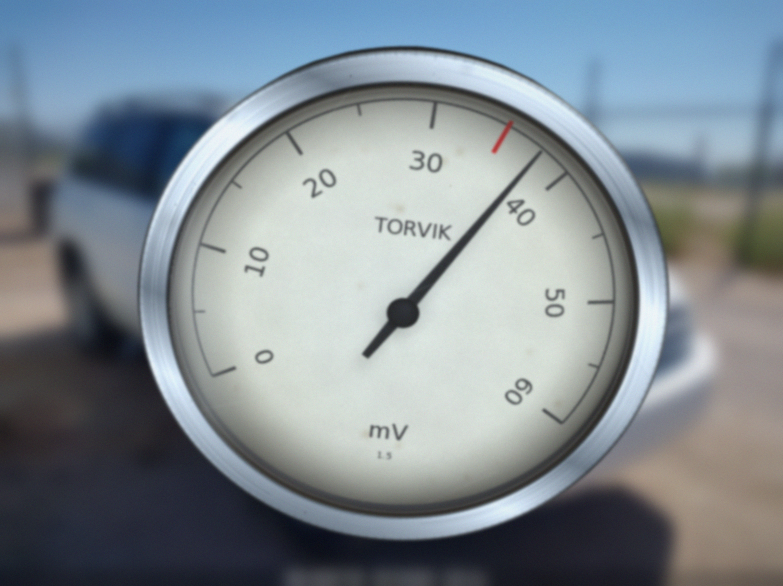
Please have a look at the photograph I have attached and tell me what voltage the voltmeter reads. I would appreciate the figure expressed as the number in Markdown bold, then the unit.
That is **37.5** mV
